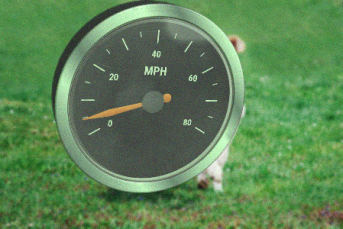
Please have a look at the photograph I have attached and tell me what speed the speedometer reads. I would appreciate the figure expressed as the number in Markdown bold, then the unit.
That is **5** mph
